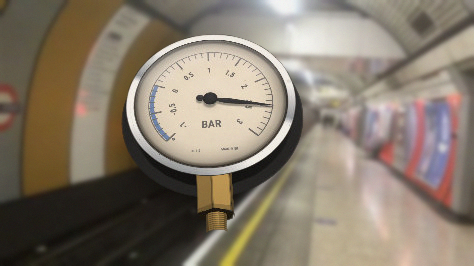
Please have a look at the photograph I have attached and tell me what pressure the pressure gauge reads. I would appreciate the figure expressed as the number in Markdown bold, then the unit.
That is **2.5** bar
